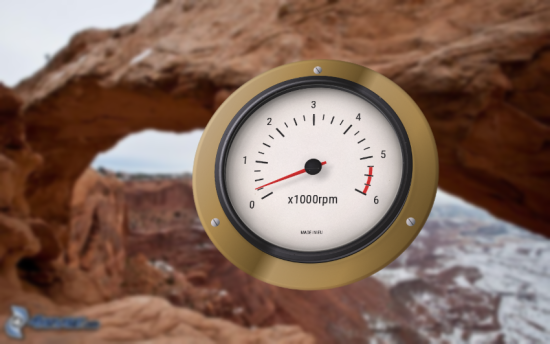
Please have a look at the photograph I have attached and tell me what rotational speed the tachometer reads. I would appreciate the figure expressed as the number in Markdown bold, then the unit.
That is **250** rpm
